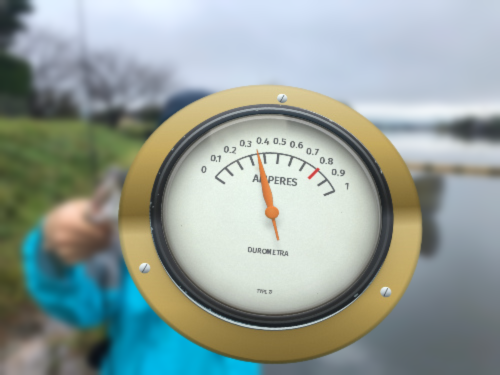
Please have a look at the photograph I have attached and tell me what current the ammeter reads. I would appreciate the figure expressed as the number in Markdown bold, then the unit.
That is **0.35** A
